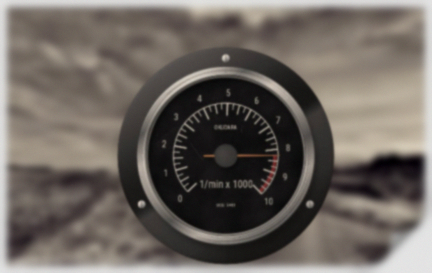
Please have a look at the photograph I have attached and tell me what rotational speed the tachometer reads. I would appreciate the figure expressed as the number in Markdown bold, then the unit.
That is **8250** rpm
